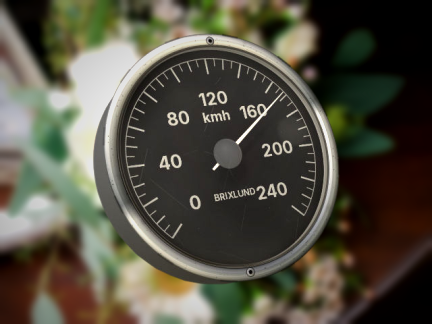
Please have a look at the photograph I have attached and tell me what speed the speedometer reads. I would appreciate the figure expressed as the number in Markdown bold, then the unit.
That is **167.5** km/h
